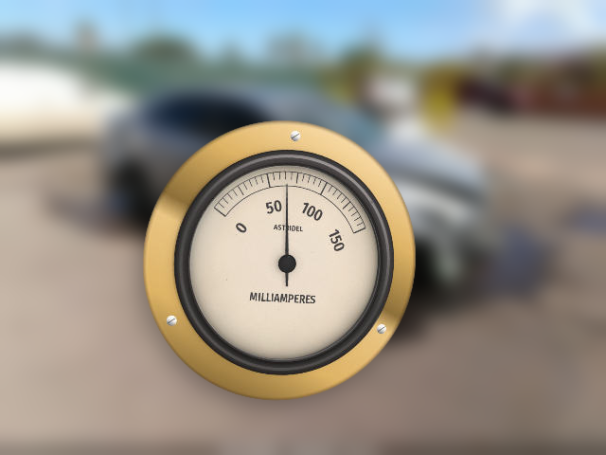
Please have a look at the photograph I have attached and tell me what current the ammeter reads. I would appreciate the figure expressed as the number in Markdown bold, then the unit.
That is **65** mA
